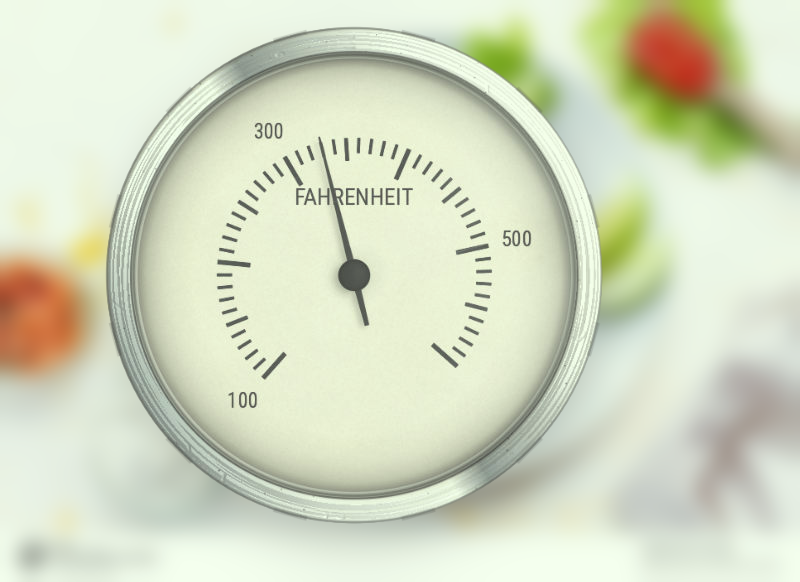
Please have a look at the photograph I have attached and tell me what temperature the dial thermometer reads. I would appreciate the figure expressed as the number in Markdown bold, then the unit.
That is **330** °F
